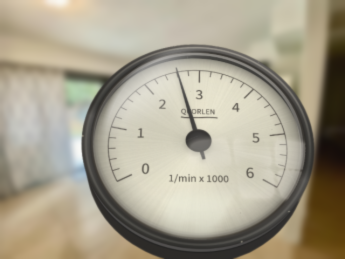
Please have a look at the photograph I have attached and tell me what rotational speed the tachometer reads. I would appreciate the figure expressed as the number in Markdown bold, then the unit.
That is **2600** rpm
